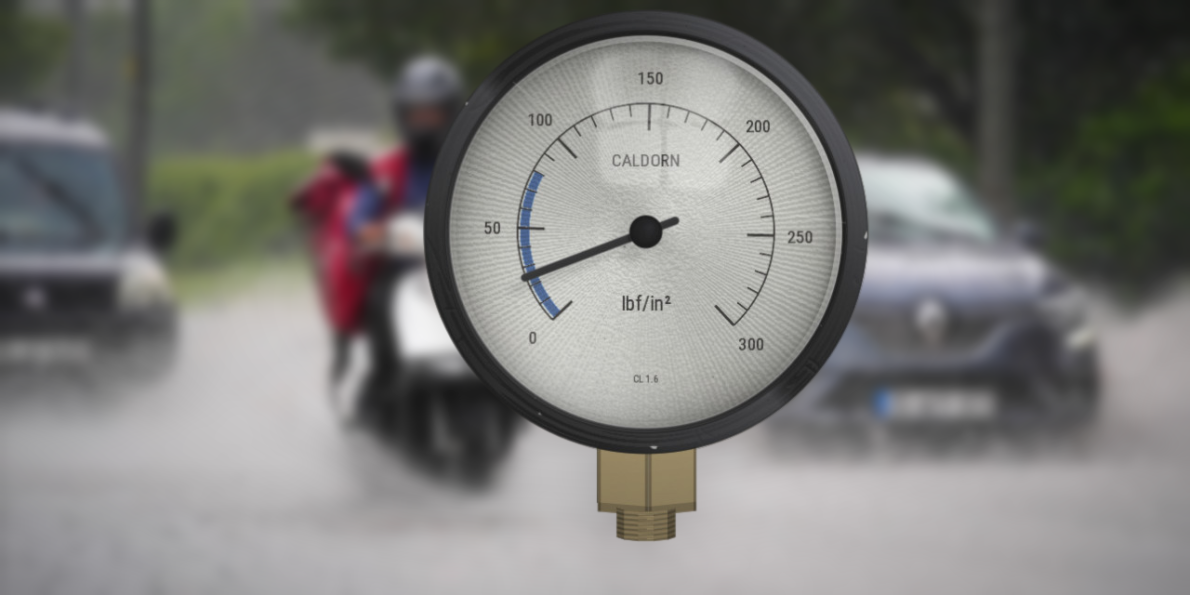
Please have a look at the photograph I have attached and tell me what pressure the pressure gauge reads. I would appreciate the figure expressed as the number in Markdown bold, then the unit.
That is **25** psi
